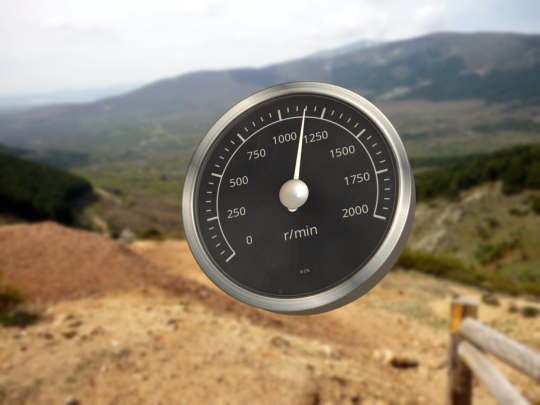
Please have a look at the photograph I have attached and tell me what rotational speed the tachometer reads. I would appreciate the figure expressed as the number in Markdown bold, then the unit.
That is **1150** rpm
